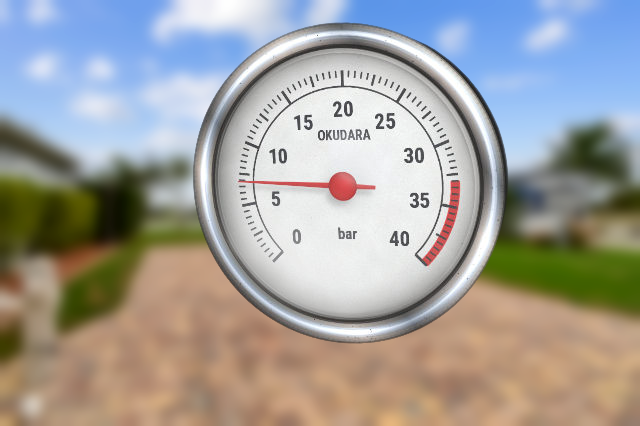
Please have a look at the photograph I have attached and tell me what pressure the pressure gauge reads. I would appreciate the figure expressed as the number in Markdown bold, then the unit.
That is **7** bar
